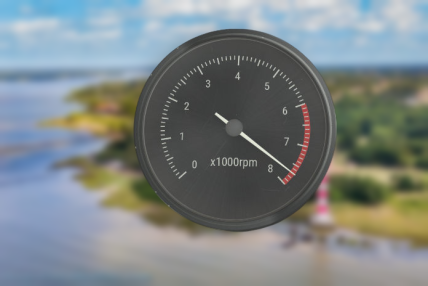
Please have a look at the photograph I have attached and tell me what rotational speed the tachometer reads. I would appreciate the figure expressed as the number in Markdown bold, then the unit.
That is **7700** rpm
